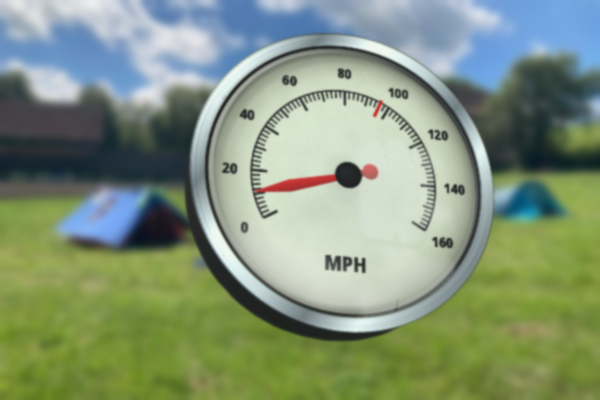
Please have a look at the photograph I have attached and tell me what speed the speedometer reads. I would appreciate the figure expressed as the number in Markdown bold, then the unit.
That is **10** mph
